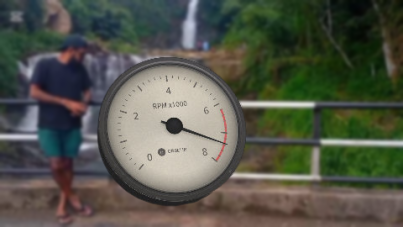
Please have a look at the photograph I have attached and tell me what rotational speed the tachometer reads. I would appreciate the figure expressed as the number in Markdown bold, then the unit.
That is **7400** rpm
